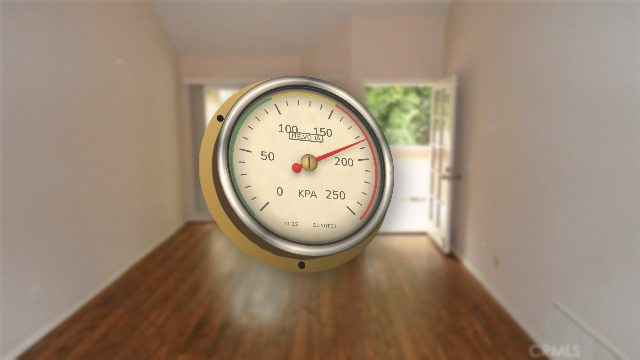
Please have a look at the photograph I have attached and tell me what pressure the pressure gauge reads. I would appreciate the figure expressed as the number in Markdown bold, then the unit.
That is **185** kPa
